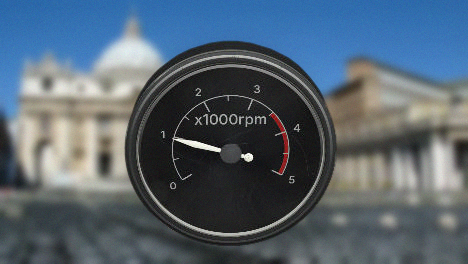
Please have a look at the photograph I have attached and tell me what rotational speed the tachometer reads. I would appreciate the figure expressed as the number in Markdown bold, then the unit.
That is **1000** rpm
